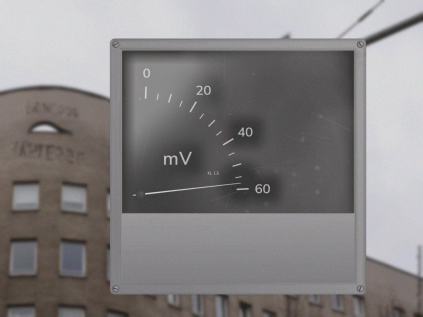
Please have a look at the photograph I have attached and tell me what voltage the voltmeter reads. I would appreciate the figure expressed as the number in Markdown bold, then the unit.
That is **57.5** mV
